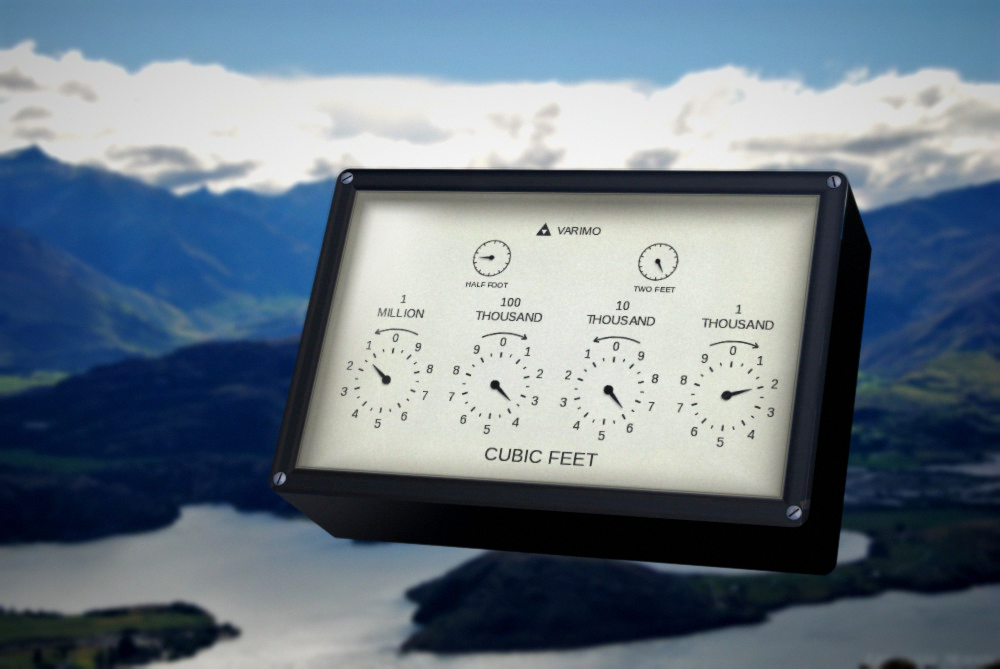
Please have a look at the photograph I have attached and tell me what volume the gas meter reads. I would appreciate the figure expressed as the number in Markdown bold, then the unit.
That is **136200** ft³
